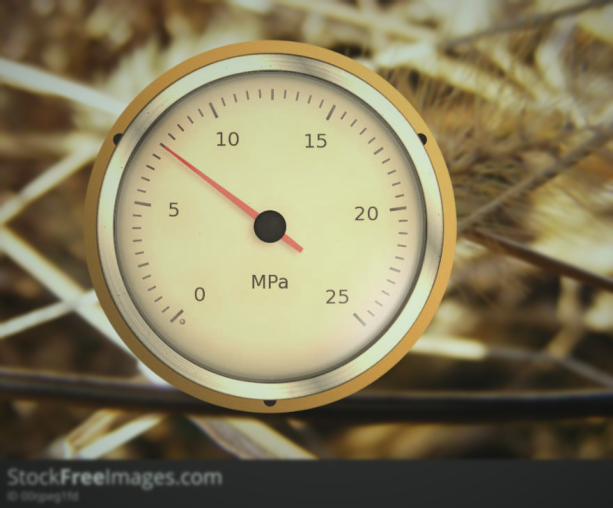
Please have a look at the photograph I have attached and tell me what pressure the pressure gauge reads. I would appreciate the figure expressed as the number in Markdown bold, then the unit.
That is **7.5** MPa
